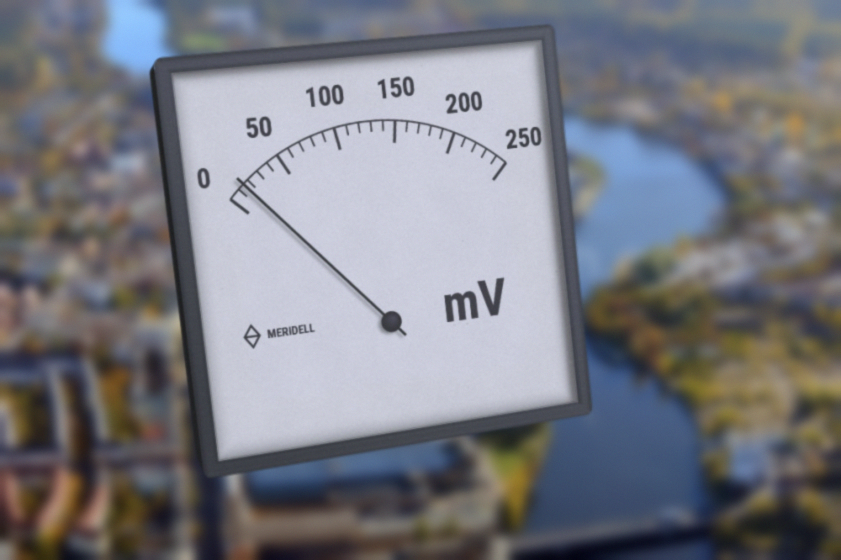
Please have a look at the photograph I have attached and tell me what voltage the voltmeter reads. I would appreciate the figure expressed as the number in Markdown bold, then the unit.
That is **15** mV
